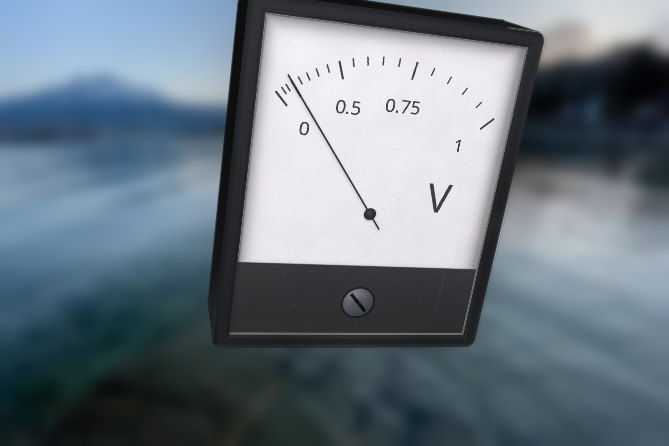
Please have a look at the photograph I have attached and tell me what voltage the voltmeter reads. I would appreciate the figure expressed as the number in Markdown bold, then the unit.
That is **0.25** V
